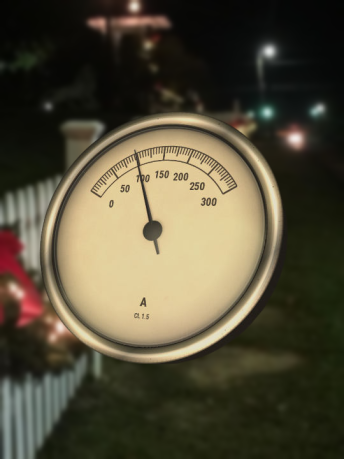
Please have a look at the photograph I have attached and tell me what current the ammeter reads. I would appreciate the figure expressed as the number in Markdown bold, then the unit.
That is **100** A
